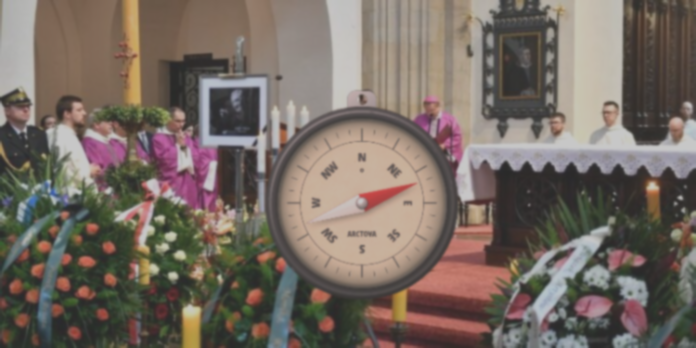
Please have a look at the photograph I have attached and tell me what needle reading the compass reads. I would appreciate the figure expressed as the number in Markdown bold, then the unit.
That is **70** °
